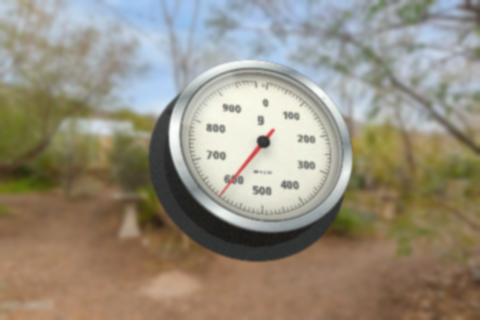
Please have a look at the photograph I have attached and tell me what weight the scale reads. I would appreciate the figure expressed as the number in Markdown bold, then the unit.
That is **600** g
